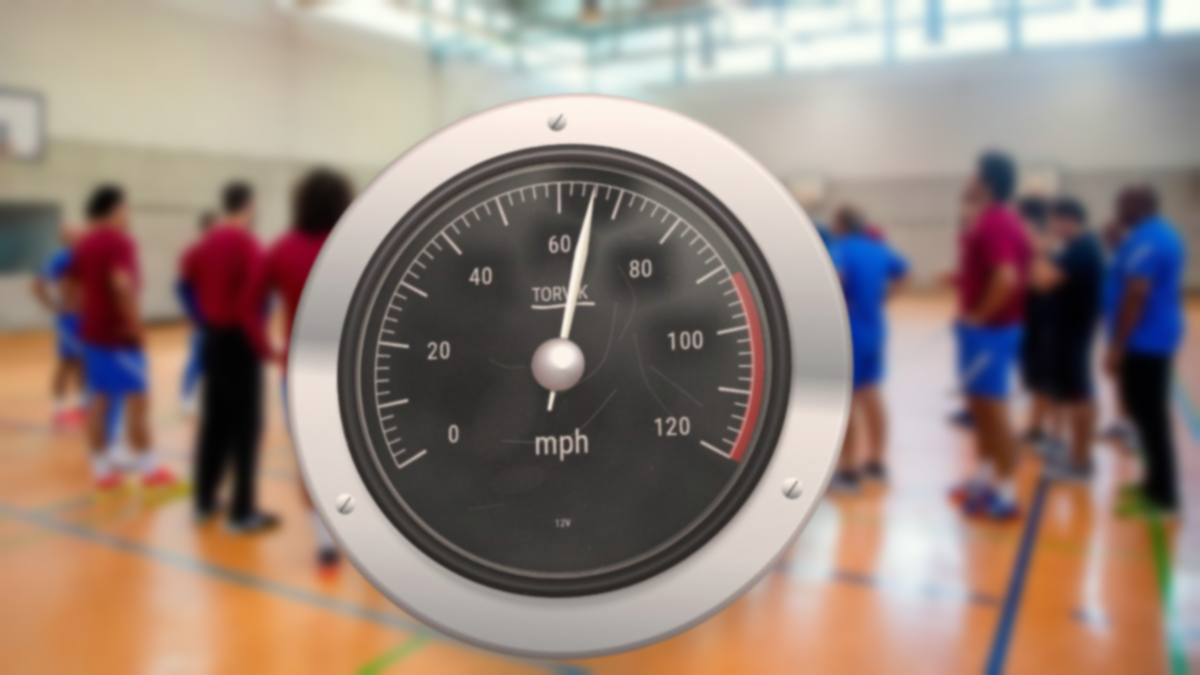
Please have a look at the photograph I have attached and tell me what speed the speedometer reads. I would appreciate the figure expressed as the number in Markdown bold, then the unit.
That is **66** mph
